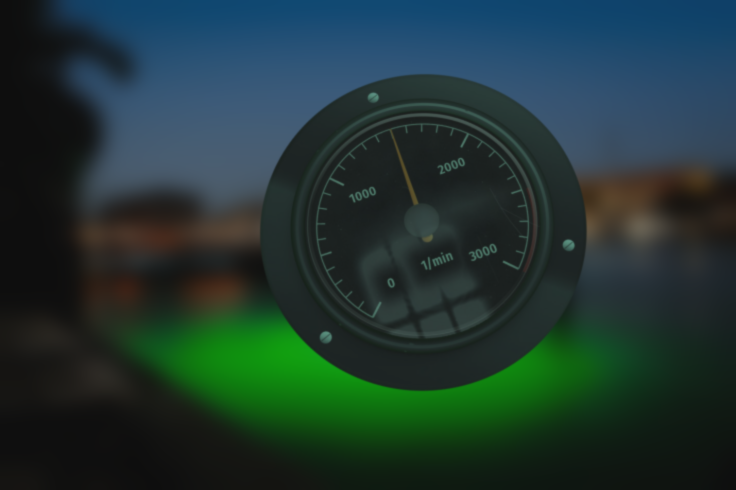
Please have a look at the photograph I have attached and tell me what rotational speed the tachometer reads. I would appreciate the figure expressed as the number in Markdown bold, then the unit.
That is **1500** rpm
